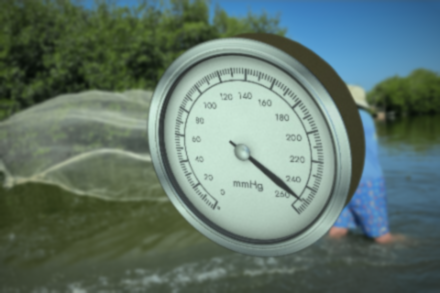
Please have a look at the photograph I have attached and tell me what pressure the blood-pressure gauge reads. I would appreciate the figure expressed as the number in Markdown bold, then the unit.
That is **250** mmHg
